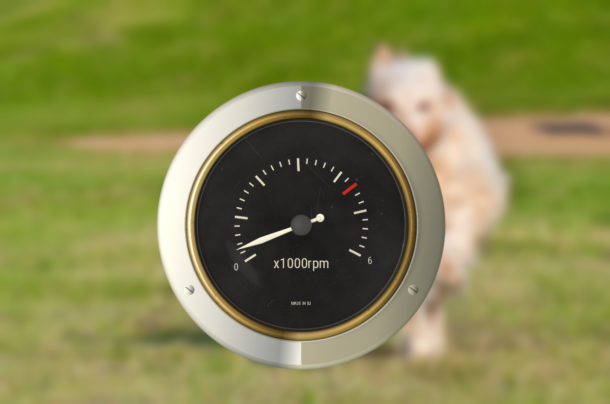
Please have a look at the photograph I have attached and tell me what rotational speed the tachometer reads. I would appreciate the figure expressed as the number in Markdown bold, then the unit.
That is **300** rpm
